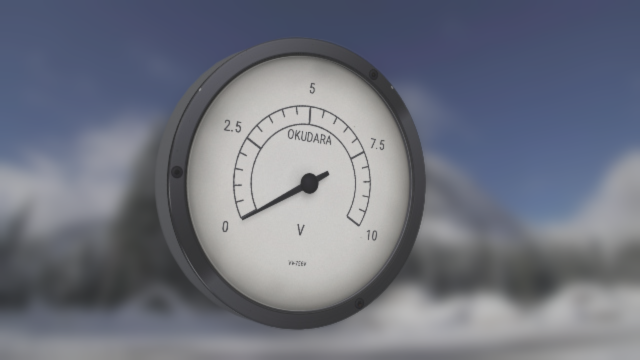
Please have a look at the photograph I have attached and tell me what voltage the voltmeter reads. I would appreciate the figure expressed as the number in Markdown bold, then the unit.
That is **0** V
